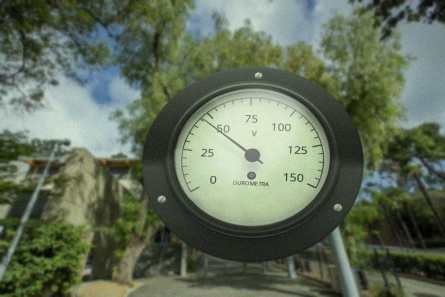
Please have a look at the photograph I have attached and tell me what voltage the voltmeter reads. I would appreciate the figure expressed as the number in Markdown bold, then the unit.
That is **45** V
